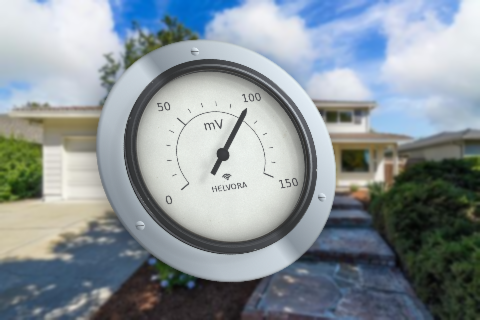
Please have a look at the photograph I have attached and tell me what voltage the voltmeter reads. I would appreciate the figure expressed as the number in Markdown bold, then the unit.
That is **100** mV
